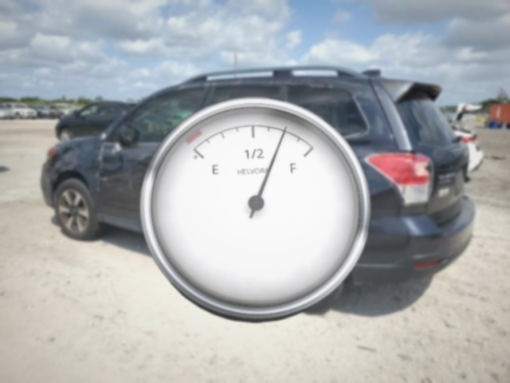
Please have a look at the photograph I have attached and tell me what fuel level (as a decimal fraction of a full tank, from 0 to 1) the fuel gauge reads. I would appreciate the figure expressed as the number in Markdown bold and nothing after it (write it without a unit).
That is **0.75**
